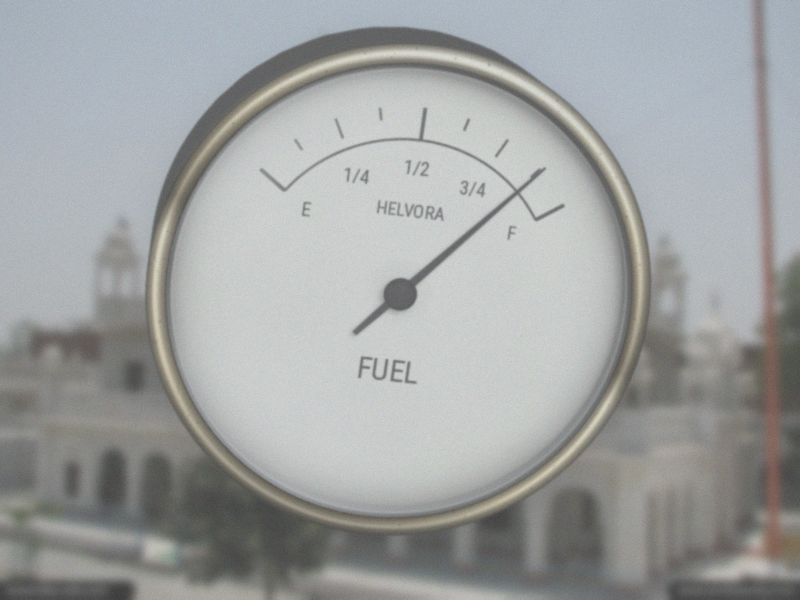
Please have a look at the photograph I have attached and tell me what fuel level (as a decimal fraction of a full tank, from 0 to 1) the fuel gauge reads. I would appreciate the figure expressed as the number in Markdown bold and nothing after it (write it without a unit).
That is **0.875**
